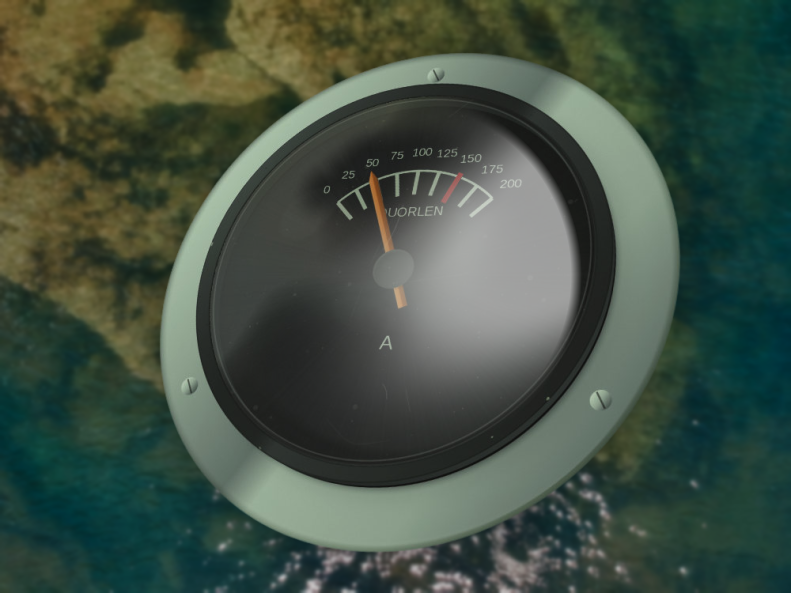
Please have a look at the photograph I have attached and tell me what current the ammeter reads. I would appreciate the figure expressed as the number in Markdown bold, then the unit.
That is **50** A
